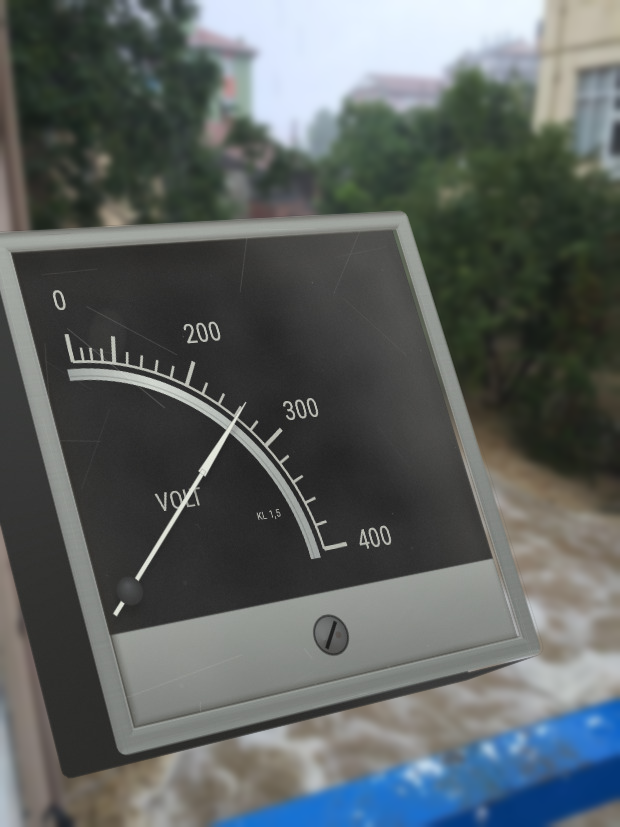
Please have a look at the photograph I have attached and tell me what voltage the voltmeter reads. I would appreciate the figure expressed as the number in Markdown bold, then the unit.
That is **260** V
